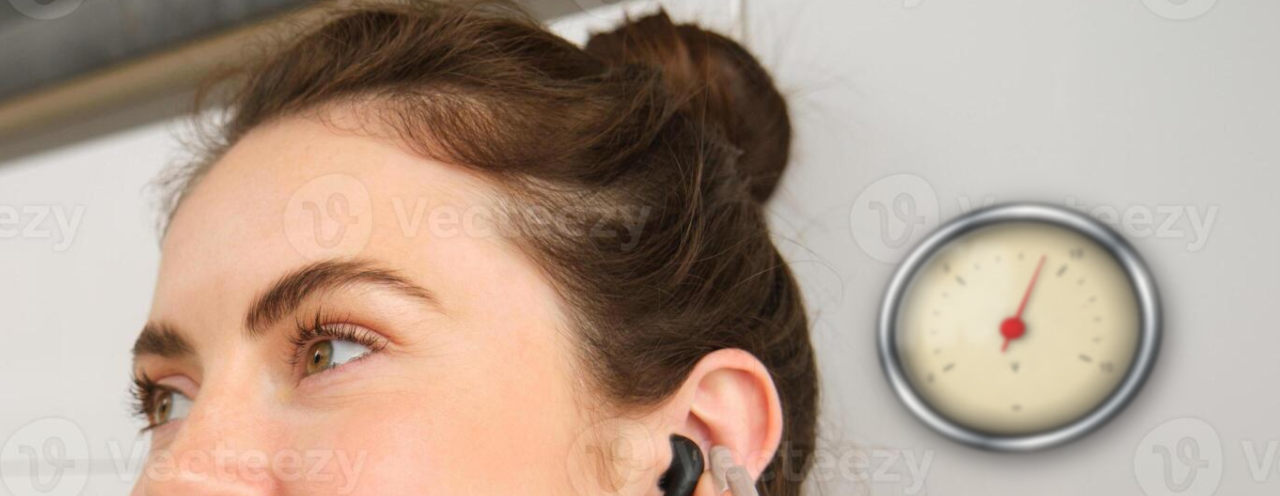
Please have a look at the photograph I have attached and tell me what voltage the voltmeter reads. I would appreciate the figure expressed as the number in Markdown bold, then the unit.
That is **9** V
